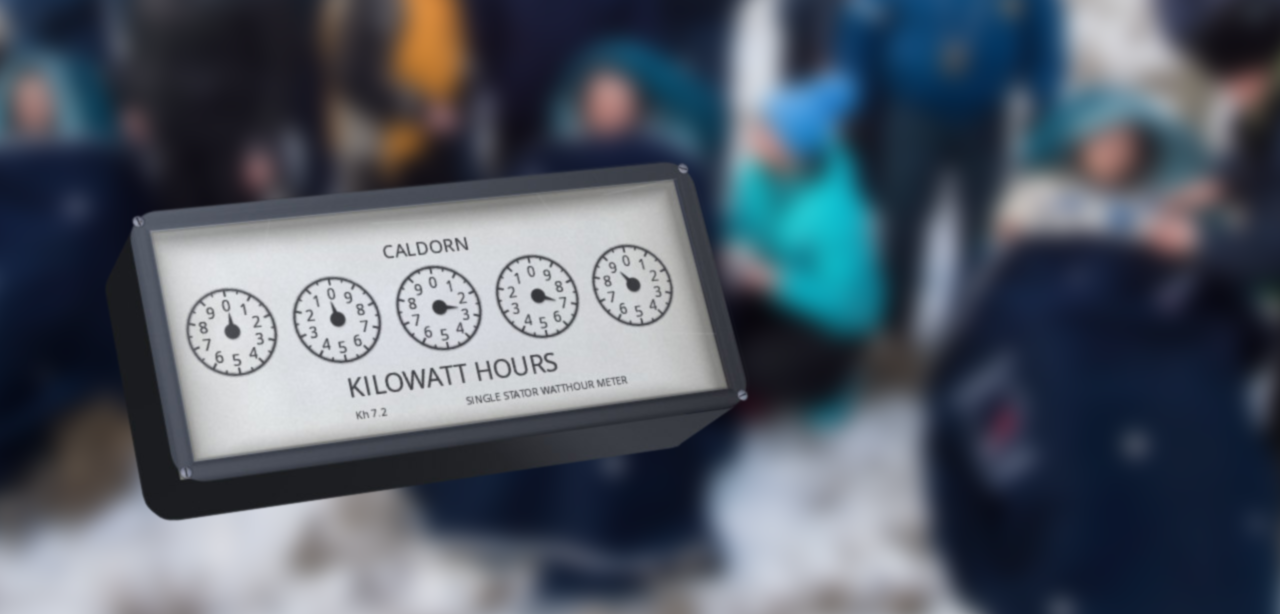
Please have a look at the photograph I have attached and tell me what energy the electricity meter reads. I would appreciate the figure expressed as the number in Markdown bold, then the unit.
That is **269** kWh
